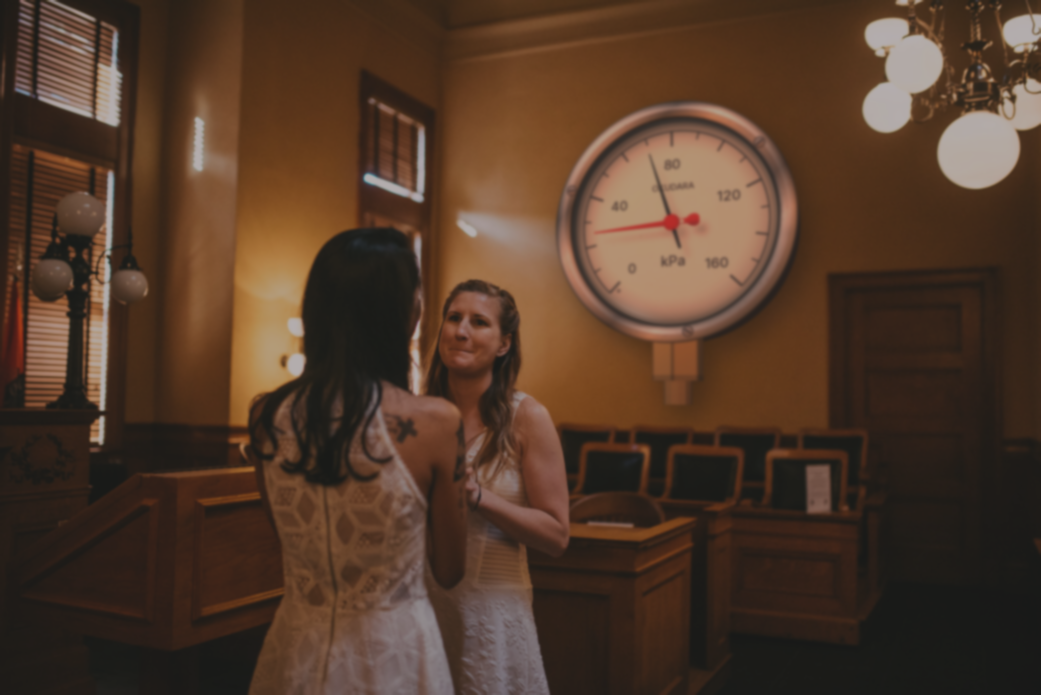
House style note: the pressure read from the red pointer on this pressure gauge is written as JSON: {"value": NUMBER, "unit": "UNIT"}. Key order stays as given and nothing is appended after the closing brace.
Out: {"value": 25, "unit": "kPa"}
